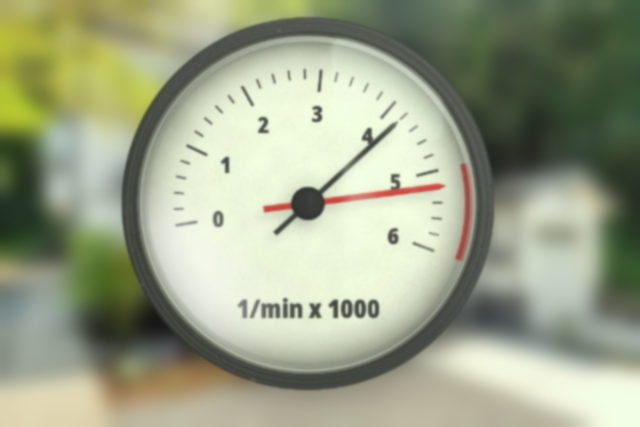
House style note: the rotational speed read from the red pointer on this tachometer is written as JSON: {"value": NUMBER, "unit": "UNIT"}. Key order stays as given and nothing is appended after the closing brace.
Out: {"value": 5200, "unit": "rpm"}
